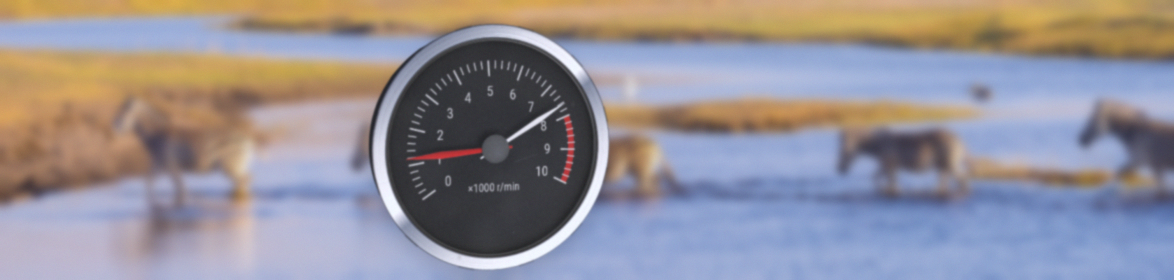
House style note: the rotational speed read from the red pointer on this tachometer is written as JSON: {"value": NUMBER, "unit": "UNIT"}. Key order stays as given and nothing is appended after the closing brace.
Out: {"value": 1200, "unit": "rpm"}
